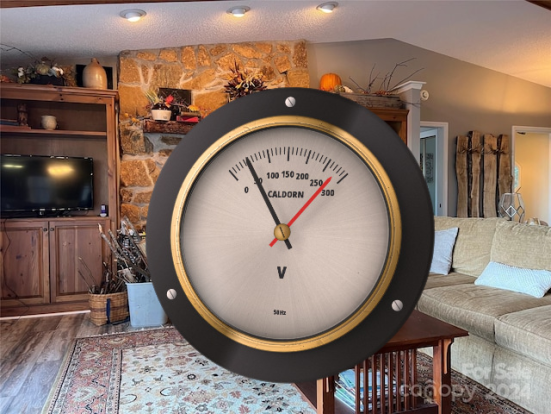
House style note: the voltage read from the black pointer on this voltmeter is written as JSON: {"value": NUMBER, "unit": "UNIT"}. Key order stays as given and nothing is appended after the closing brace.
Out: {"value": 50, "unit": "V"}
